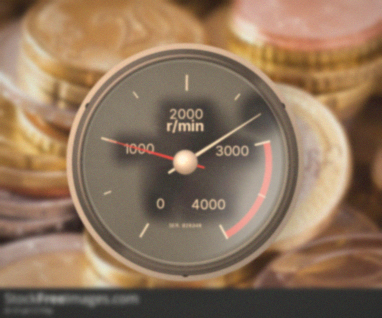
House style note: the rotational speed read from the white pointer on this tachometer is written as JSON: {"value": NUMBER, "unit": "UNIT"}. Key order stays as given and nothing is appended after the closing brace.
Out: {"value": 2750, "unit": "rpm"}
